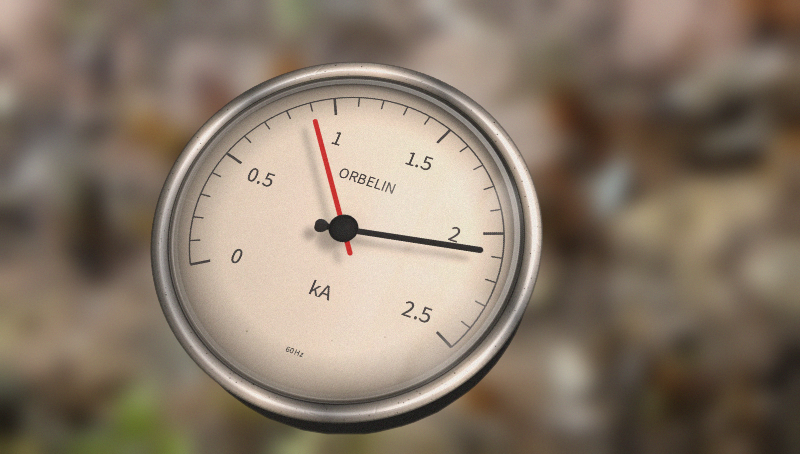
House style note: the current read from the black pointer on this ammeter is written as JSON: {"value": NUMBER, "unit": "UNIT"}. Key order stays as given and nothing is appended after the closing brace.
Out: {"value": 2.1, "unit": "kA"}
